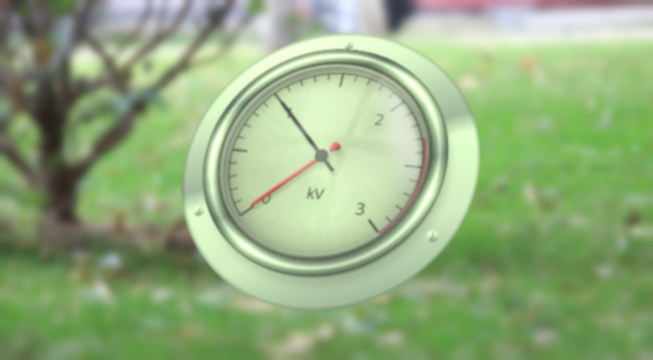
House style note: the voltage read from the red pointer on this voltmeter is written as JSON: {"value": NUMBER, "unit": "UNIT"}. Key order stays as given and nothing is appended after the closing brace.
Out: {"value": 0, "unit": "kV"}
